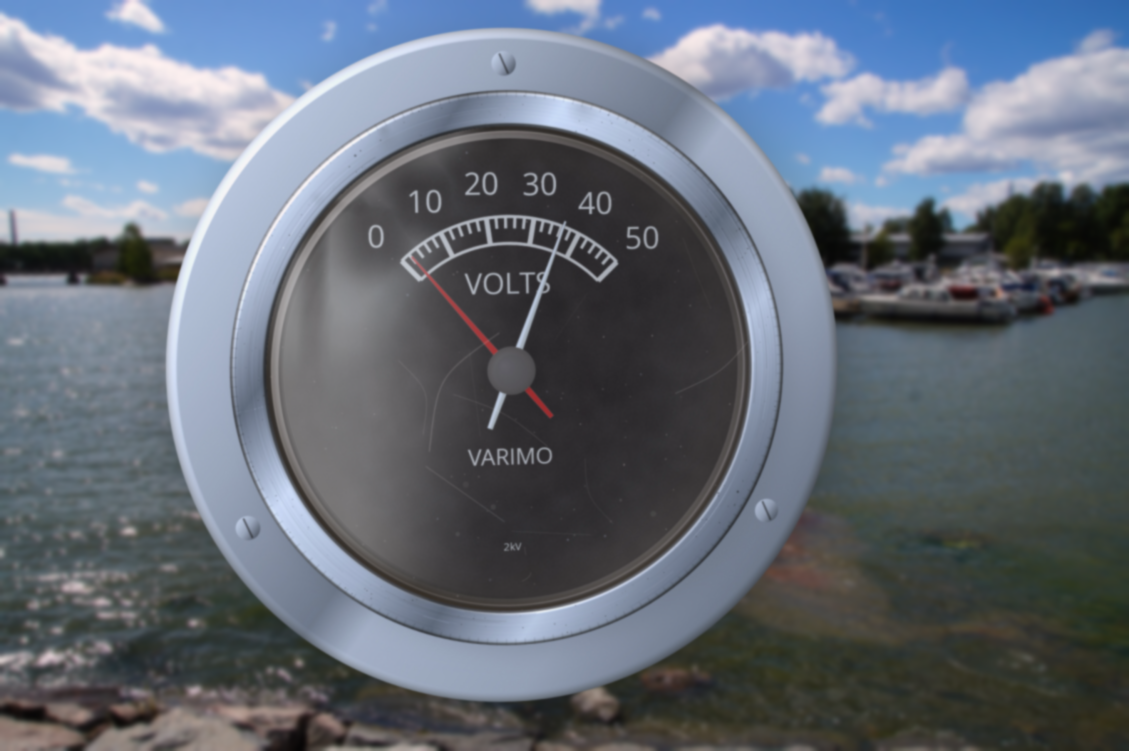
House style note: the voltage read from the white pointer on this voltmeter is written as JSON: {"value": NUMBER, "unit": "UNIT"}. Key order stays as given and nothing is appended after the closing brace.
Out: {"value": 36, "unit": "V"}
